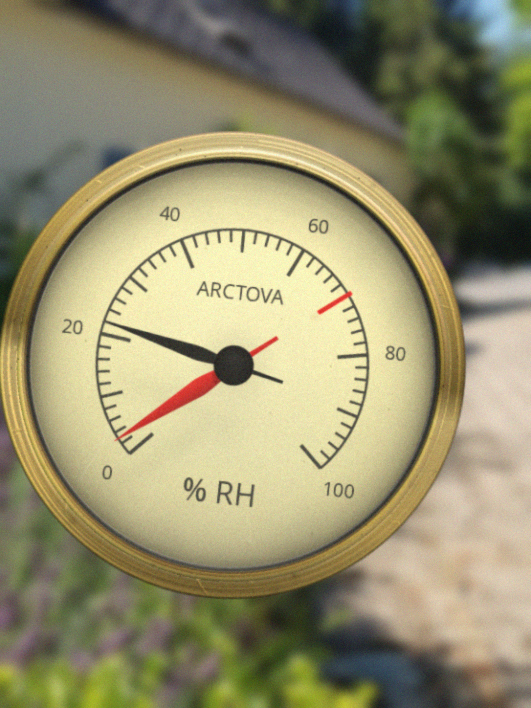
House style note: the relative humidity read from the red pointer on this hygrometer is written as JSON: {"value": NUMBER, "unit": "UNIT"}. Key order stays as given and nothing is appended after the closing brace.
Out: {"value": 3, "unit": "%"}
